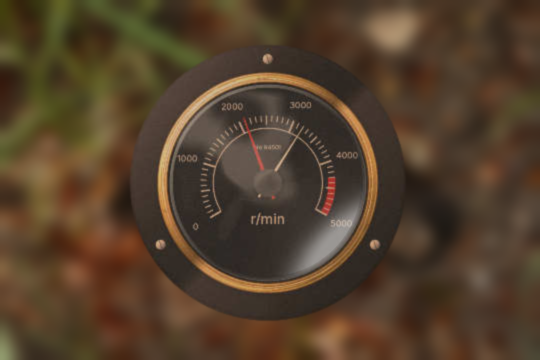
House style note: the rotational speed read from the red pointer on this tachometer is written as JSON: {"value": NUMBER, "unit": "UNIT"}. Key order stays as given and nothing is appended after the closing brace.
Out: {"value": 2100, "unit": "rpm"}
